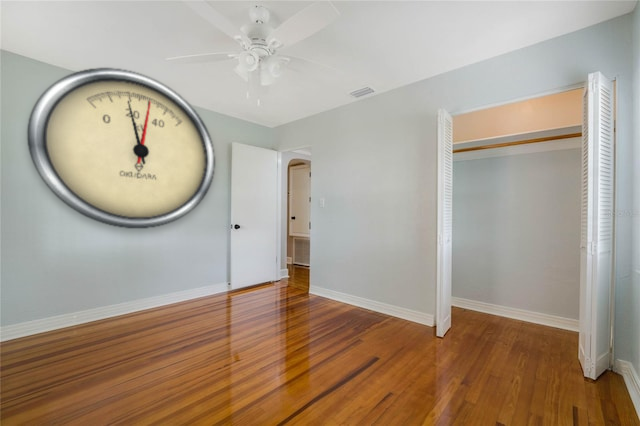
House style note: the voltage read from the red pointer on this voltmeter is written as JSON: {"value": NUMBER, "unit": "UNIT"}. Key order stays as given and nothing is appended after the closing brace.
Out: {"value": 30, "unit": "kV"}
